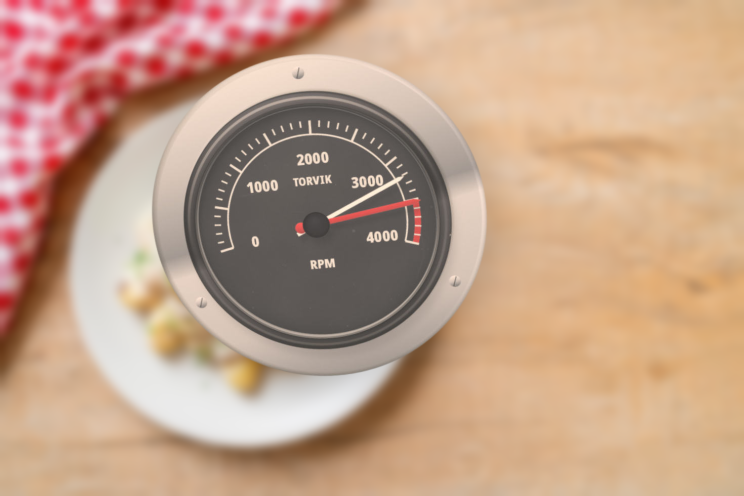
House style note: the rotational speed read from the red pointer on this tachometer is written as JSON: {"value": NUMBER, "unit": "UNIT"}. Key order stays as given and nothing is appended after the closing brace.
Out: {"value": 3500, "unit": "rpm"}
